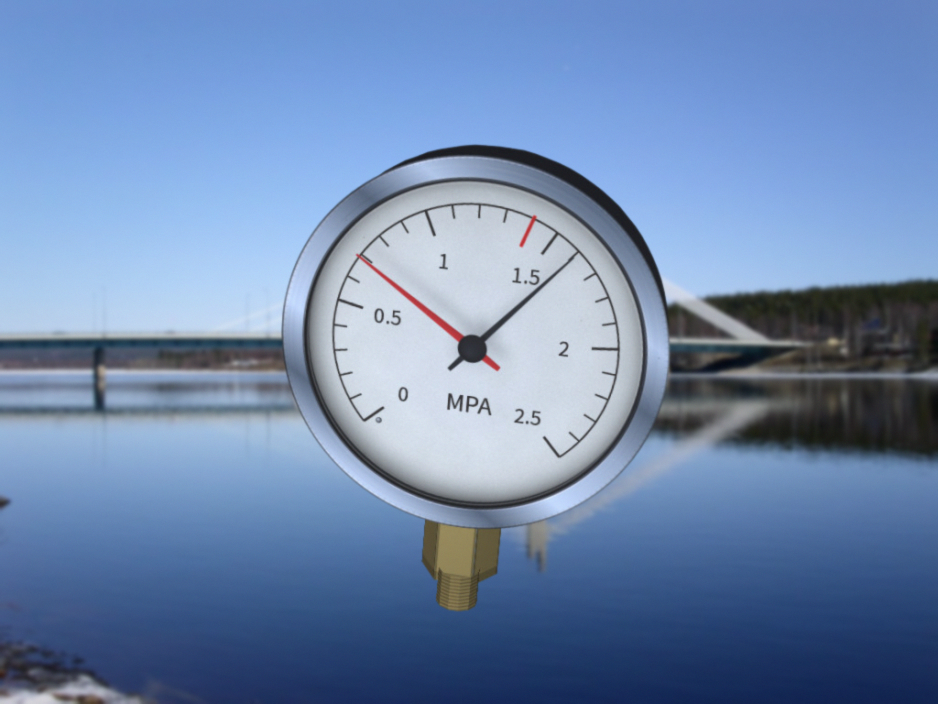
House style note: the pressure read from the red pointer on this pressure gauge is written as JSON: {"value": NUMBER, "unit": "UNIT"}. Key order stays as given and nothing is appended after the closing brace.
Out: {"value": 0.7, "unit": "MPa"}
